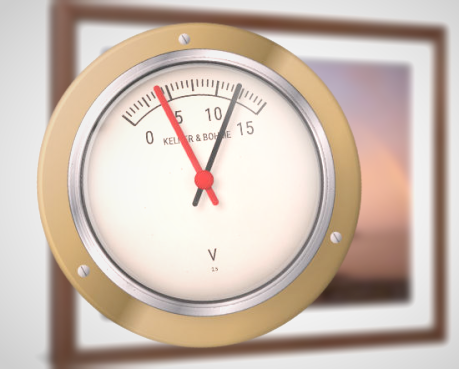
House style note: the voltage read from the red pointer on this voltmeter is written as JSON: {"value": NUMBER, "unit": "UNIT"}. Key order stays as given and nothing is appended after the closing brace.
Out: {"value": 4, "unit": "V"}
